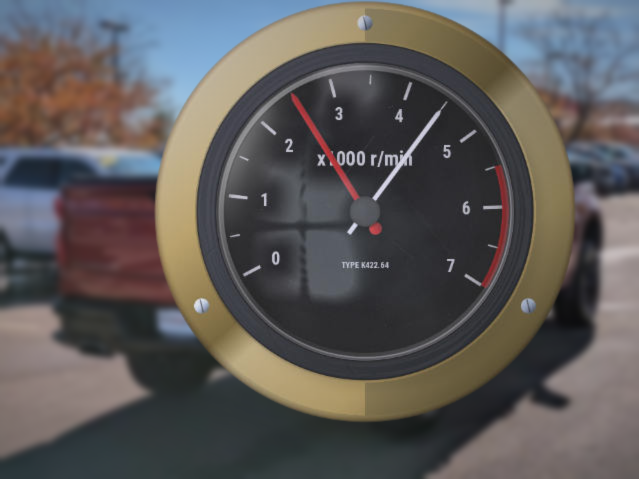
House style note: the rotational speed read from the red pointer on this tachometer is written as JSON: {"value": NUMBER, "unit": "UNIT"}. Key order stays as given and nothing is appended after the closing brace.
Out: {"value": 2500, "unit": "rpm"}
